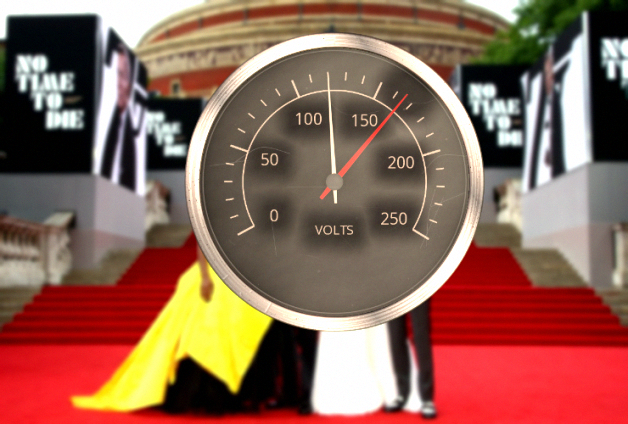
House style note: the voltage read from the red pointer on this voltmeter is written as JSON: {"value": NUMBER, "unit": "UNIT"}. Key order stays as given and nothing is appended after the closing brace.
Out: {"value": 165, "unit": "V"}
